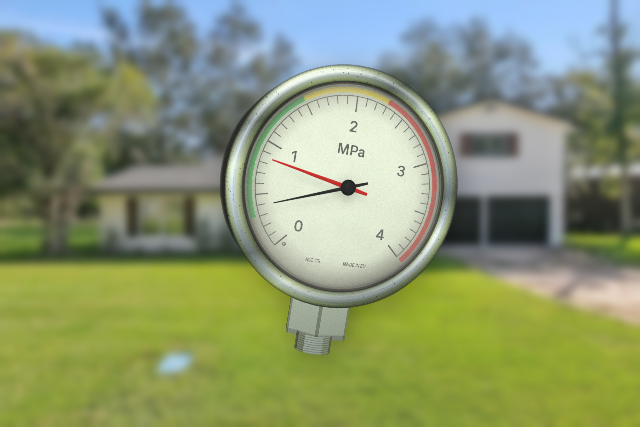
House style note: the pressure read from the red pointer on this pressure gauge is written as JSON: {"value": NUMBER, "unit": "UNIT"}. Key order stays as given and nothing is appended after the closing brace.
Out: {"value": 0.85, "unit": "MPa"}
